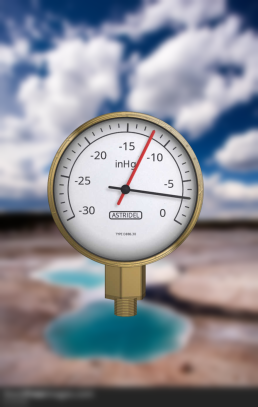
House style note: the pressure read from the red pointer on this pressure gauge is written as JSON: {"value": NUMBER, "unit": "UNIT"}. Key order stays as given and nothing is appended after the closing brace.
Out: {"value": -12, "unit": "inHg"}
